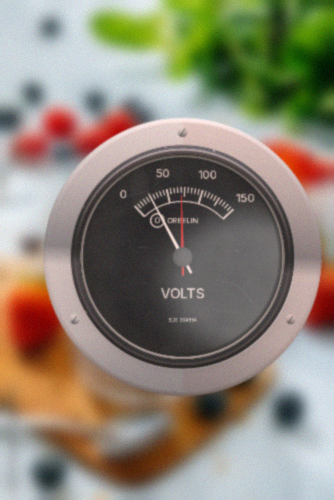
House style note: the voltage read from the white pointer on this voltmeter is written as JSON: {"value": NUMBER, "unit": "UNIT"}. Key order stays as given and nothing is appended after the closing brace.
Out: {"value": 25, "unit": "V"}
